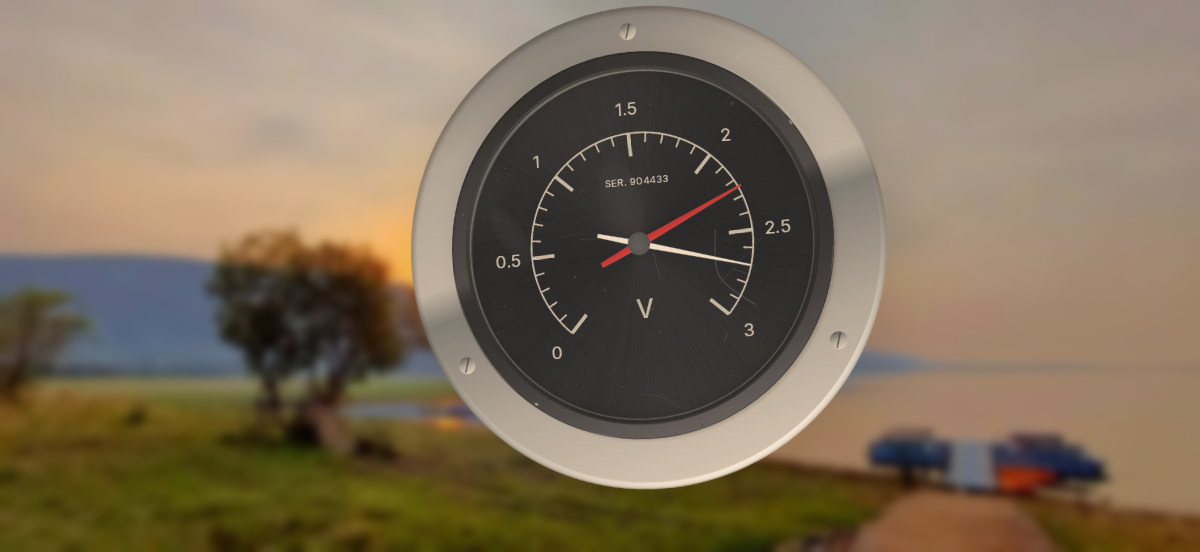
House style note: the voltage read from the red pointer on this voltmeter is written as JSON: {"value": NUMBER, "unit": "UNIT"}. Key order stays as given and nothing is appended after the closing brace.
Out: {"value": 2.25, "unit": "V"}
